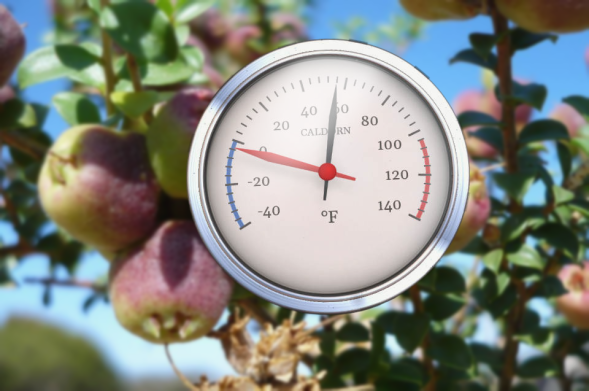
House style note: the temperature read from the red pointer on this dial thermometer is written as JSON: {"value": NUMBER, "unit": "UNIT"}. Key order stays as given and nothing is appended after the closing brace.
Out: {"value": -4, "unit": "°F"}
